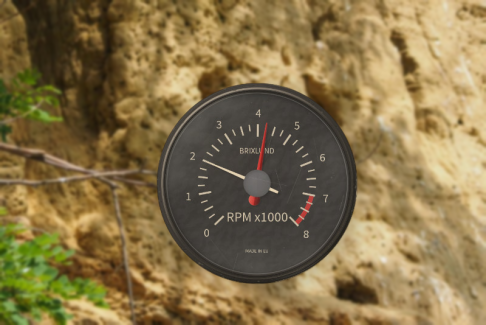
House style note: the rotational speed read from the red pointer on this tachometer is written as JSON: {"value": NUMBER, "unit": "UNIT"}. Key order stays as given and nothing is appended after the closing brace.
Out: {"value": 4250, "unit": "rpm"}
